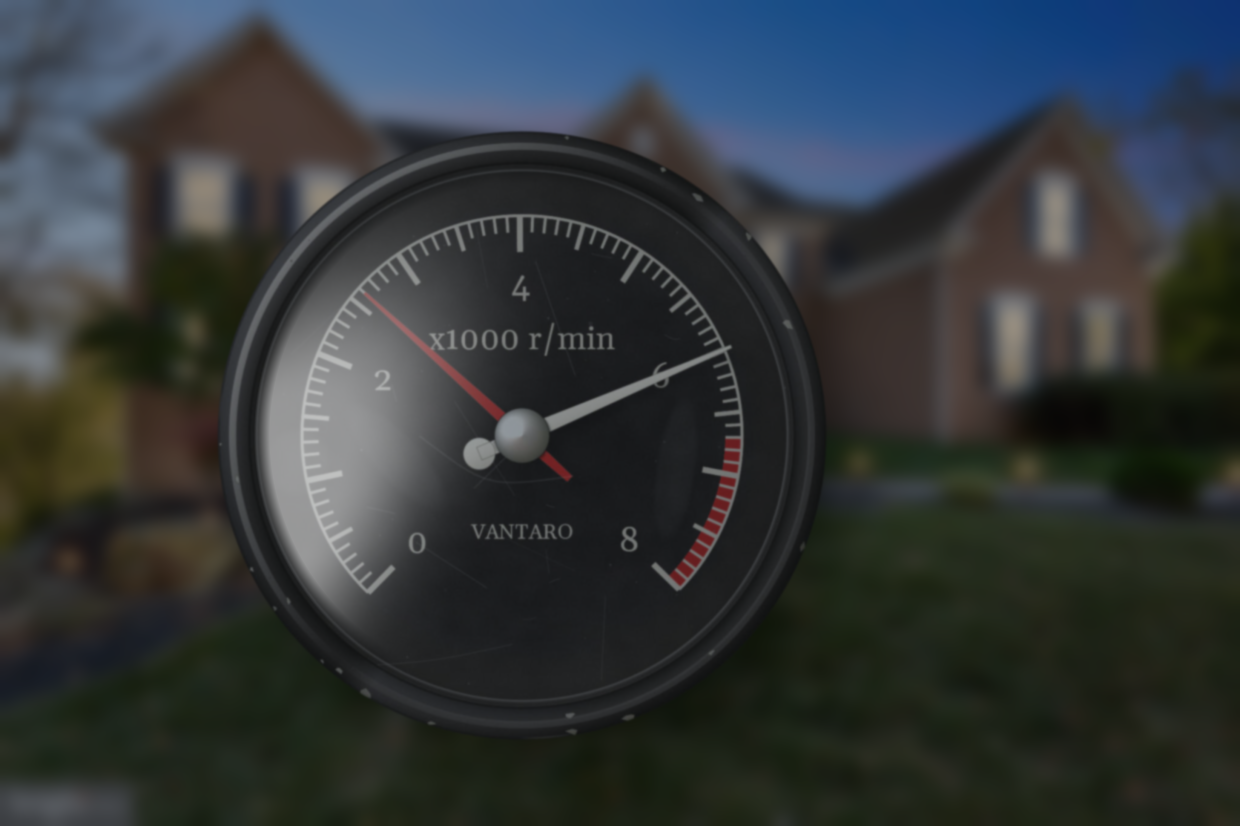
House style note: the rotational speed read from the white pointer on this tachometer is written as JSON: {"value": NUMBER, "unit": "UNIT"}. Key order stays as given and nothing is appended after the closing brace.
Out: {"value": 6000, "unit": "rpm"}
